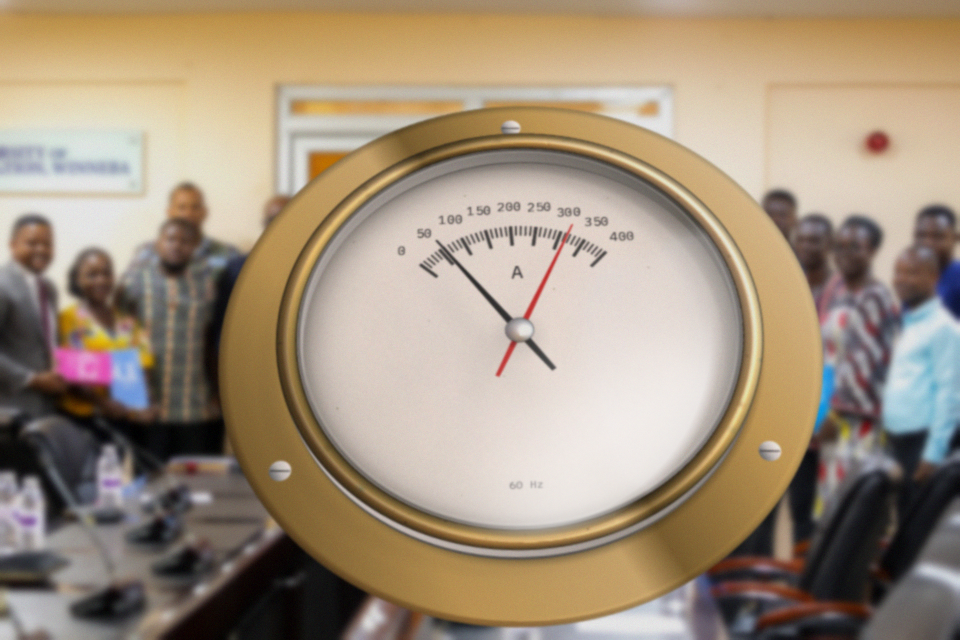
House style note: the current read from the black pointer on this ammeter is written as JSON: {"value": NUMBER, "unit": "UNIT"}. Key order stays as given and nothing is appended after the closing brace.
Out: {"value": 50, "unit": "A"}
